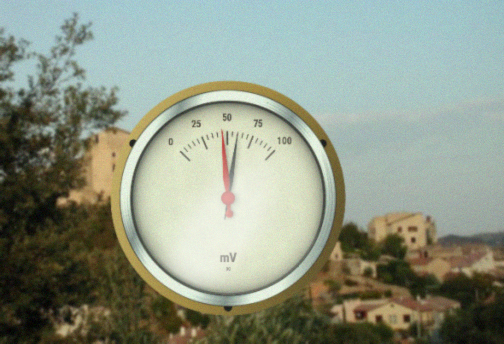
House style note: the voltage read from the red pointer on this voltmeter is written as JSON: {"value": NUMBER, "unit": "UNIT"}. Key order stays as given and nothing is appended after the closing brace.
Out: {"value": 45, "unit": "mV"}
